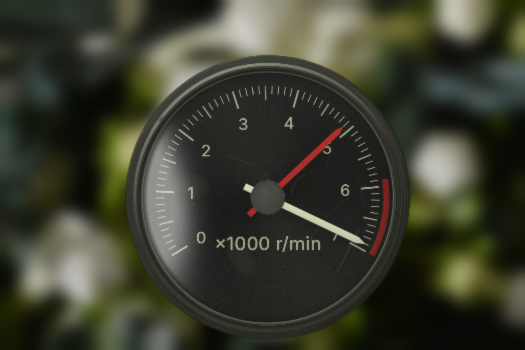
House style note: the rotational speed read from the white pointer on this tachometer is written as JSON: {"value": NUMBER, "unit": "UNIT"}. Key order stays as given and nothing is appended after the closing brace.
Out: {"value": 6900, "unit": "rpm"}
